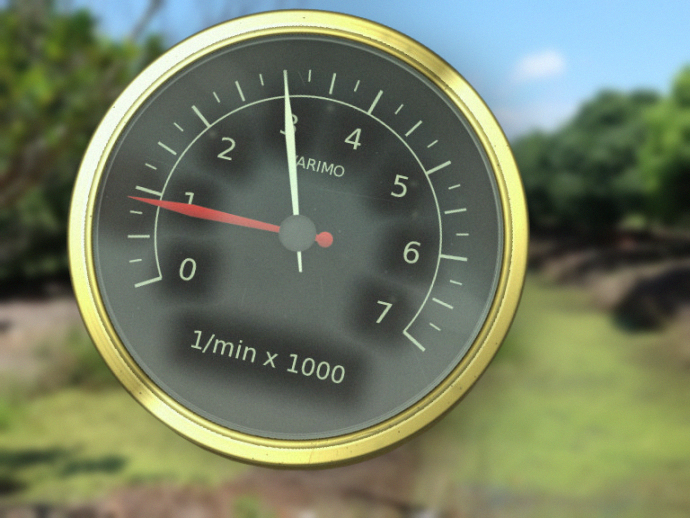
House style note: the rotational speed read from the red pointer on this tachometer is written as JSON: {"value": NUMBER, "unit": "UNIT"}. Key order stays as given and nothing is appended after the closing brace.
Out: {"value": 875, "unit": "rpm"}
